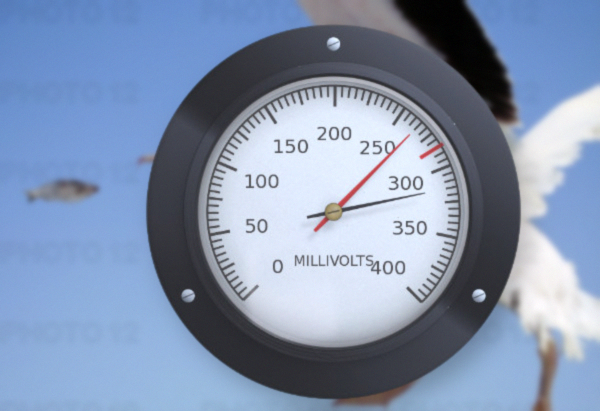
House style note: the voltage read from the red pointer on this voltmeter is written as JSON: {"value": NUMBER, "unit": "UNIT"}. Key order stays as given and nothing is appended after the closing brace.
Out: {"value": 265, "unit": "mV"}
